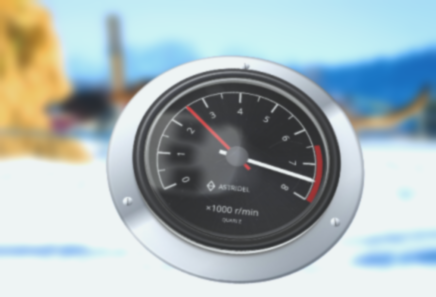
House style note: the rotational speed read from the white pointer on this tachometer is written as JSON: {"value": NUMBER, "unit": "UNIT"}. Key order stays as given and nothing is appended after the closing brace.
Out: {"value": 7500, "unit": "rpm"}
